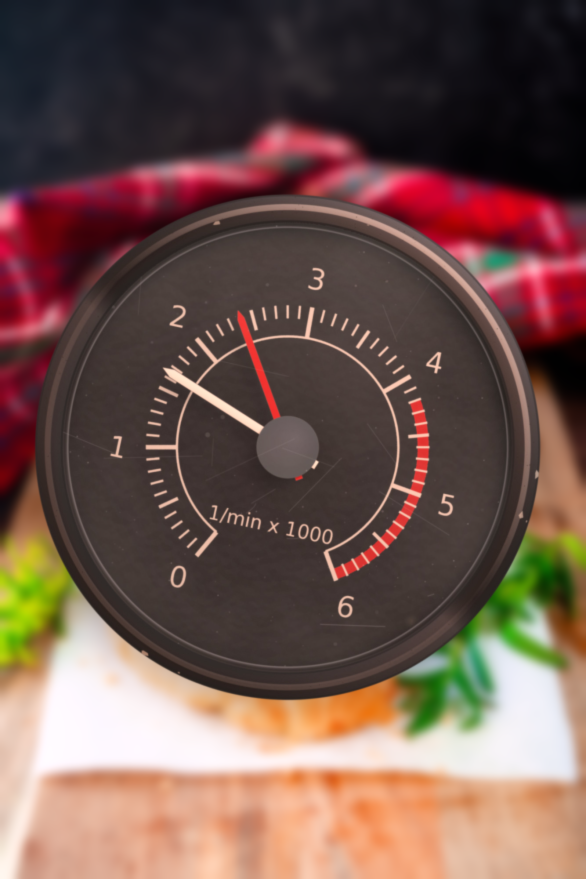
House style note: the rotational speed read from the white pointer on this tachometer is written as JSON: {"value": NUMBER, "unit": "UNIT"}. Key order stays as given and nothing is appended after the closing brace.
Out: {"value": 1650, "unit": "rpm"}
